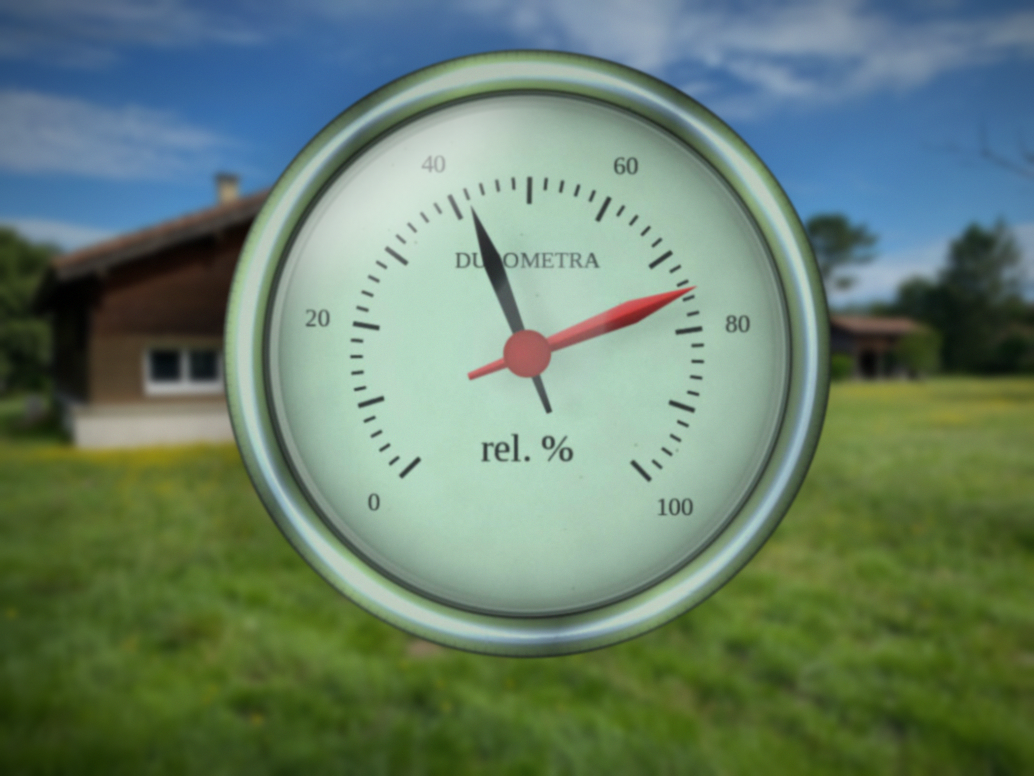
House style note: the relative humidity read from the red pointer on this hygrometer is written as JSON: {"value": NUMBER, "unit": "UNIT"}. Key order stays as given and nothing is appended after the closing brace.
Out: {"value": 75, "unit": "%"}
